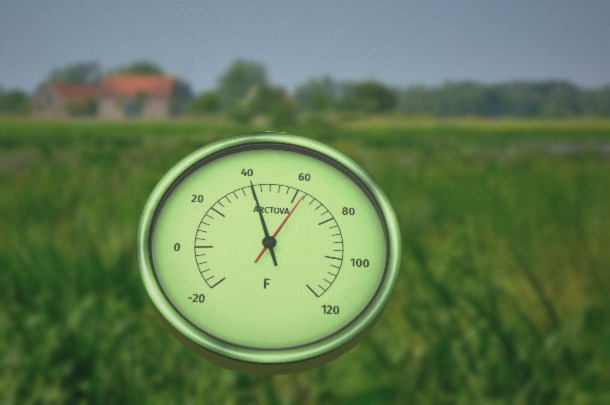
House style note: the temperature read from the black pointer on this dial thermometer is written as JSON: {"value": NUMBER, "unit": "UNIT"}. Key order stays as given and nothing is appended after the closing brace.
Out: {"value": 40, "unit": "°F"}
